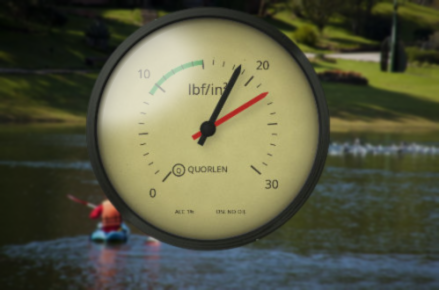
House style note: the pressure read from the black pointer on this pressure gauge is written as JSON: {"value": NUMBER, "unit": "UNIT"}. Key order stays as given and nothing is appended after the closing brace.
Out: {"value": 18.5, "unit": "psi"}
